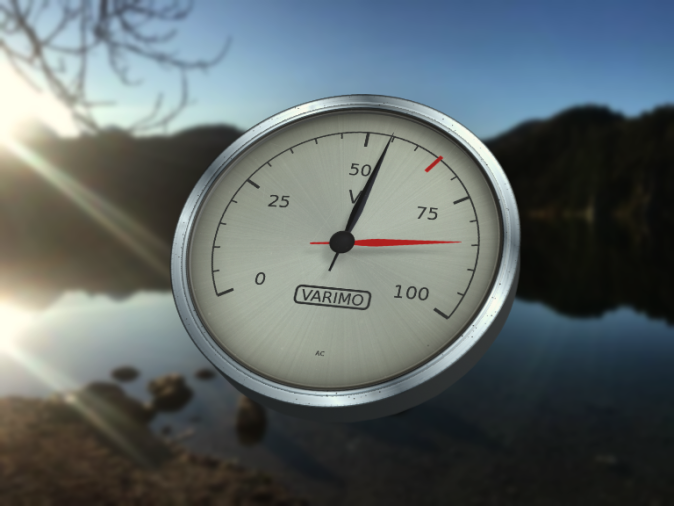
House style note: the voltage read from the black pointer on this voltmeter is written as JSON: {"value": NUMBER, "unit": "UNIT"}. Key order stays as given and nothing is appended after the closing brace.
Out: {"value": 55, "unit": "V"}
